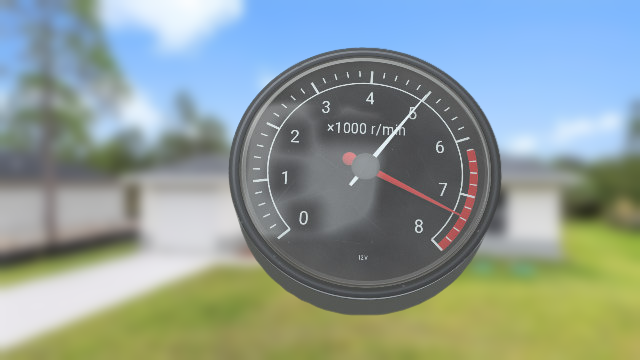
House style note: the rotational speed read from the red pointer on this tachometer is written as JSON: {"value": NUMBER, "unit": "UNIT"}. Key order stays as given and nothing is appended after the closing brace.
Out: {"value": 7400, "unit": "rpm"}
